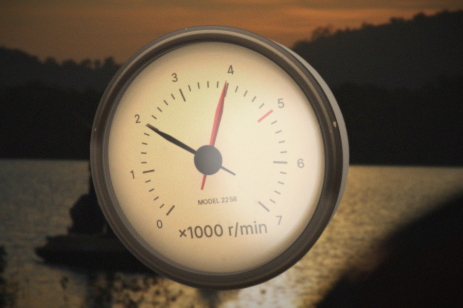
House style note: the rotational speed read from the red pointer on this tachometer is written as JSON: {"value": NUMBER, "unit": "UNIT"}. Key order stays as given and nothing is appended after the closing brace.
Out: {"value": 4000, "unit": "rpm"}
